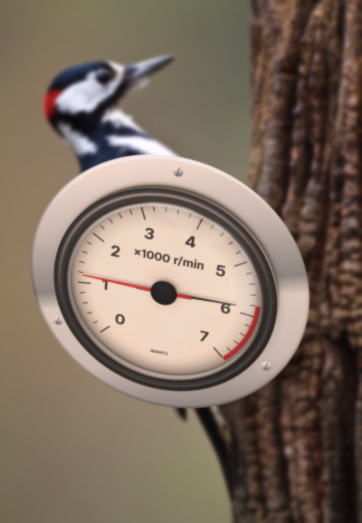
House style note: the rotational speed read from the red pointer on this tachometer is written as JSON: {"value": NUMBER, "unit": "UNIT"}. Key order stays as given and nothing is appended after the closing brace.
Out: {"value": 1200, "unit": "rpm"}
